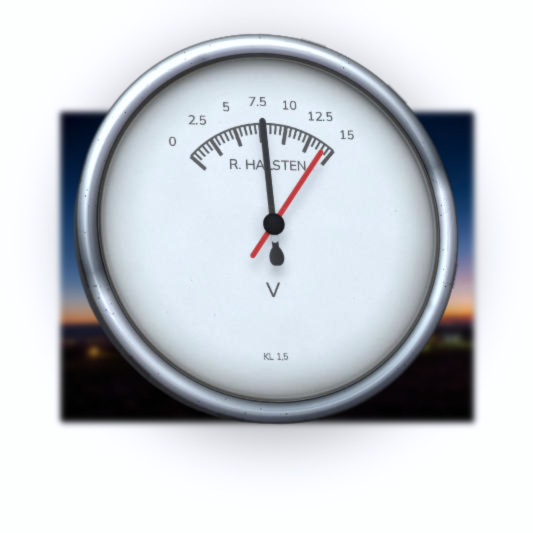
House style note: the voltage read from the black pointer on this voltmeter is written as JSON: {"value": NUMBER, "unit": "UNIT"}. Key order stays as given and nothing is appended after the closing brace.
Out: {"value": 7.5, "unit": "V"}
